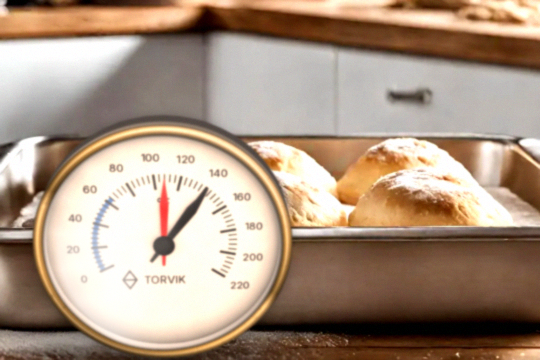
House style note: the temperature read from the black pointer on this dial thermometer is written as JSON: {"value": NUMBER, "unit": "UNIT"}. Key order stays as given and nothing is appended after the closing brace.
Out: {"value": 140, "unit": "°F"}
